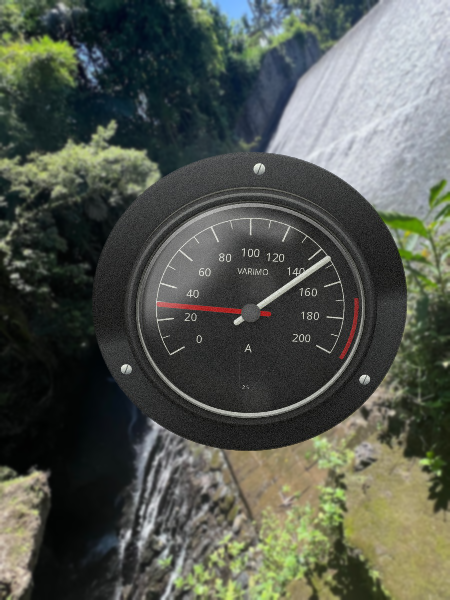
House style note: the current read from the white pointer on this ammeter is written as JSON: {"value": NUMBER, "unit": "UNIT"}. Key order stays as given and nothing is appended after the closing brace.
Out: {"value": 145, "unit": "A"}
